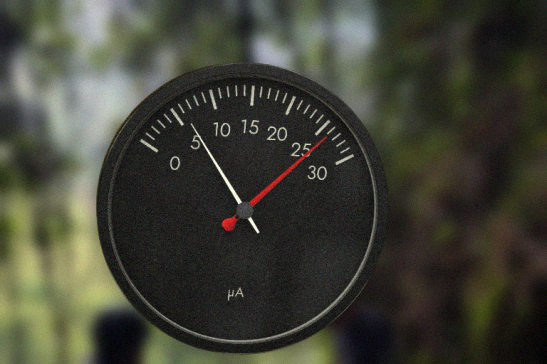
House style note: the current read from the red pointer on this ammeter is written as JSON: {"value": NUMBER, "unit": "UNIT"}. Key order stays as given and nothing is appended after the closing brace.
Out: {"value": 26, "unit": "µA"}
